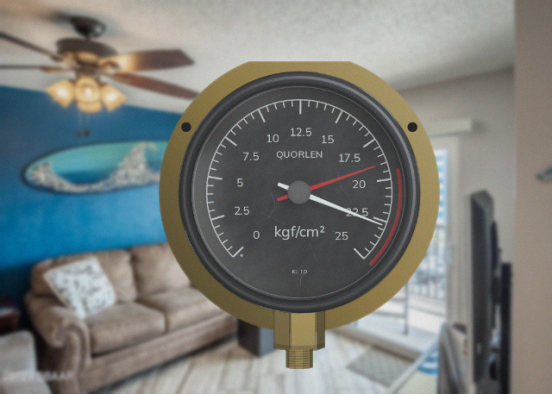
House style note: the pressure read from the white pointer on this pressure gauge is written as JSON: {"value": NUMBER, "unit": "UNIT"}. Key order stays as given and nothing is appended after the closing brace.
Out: {"value": 22.75, "unit": "kg/cm²"}
